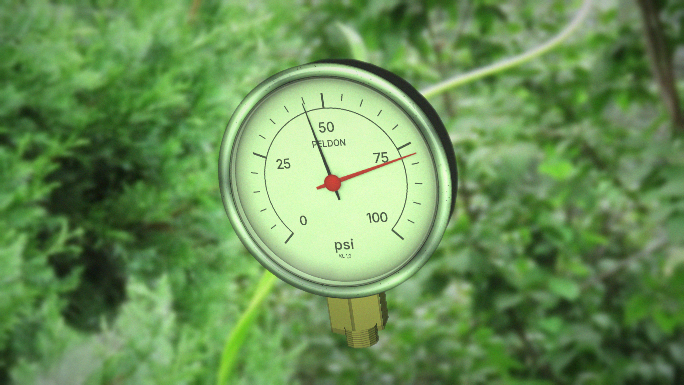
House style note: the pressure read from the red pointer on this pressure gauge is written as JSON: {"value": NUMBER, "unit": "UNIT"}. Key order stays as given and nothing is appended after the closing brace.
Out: {"value": 77.5, "unit": "psi"}
